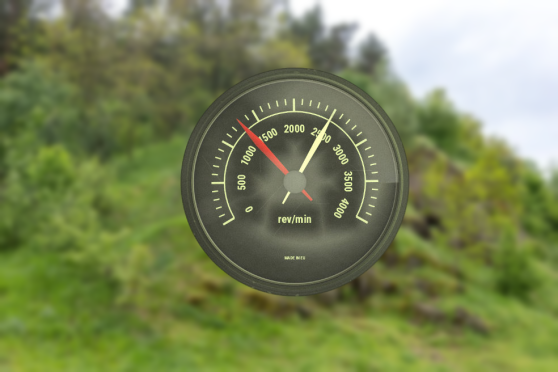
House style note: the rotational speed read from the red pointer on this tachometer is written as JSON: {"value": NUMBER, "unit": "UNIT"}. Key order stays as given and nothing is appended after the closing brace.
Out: {"value": 1300, "unit": "rpm"}
